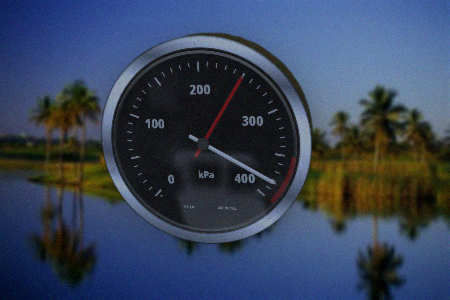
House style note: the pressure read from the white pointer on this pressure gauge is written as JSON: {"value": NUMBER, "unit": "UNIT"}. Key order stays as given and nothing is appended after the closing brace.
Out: {"value": 380, "unit": "kPa"}
